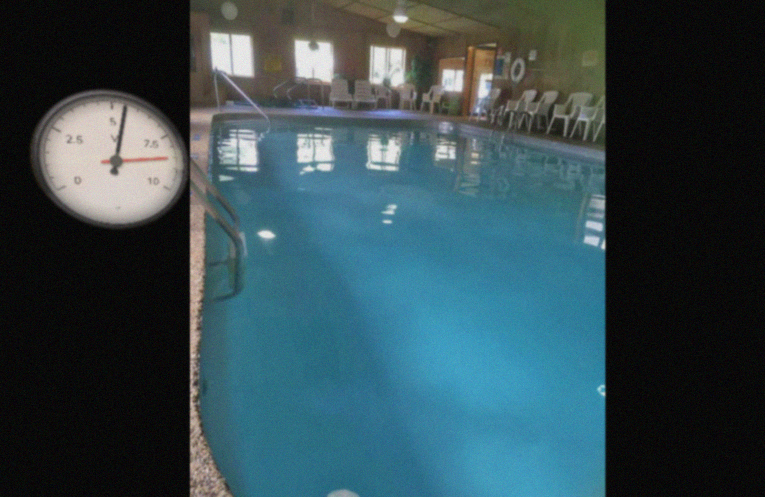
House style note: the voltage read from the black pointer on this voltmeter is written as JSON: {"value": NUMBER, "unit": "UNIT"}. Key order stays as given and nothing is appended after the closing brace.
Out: {"value": 5.5, "unit": "V"}
